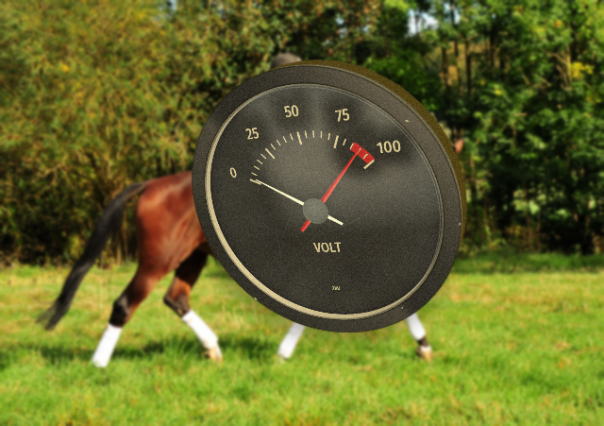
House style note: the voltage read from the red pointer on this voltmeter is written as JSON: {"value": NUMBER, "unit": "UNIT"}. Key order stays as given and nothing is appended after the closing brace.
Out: {"value": 90, "unit": "V"}
